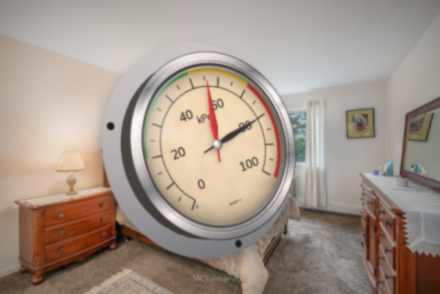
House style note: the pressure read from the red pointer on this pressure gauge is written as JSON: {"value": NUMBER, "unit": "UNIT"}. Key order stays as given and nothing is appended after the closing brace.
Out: {"value": 55, "unit": "kPa"}
